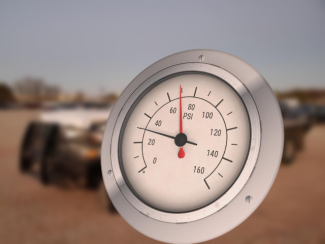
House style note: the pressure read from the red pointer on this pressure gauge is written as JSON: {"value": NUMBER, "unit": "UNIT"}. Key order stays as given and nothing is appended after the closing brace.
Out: {"value": 70, "unit": "psi"}
